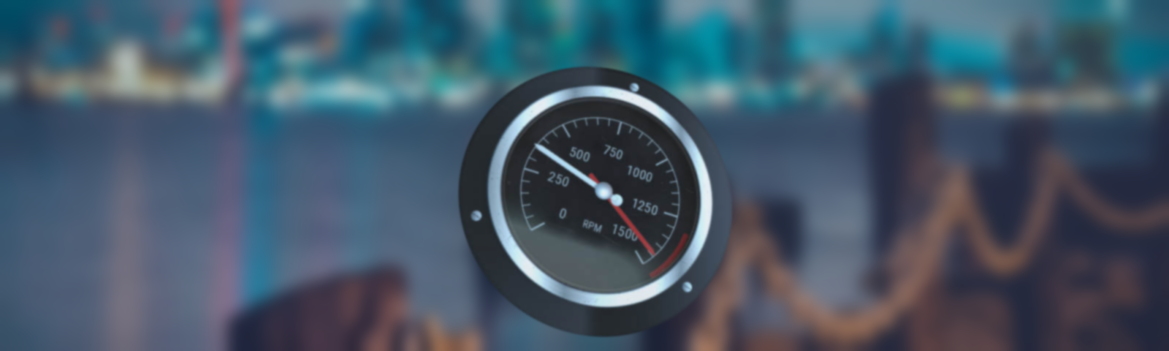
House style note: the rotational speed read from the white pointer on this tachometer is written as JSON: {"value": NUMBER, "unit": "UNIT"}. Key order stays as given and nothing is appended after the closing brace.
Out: {"value": 350, "unit": "rpm"}
